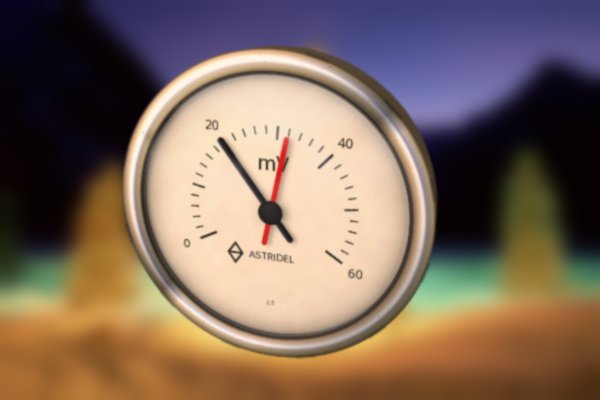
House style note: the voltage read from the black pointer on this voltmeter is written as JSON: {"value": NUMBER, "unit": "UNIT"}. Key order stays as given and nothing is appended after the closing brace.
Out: {"value": 20, "unit": "mV"}
